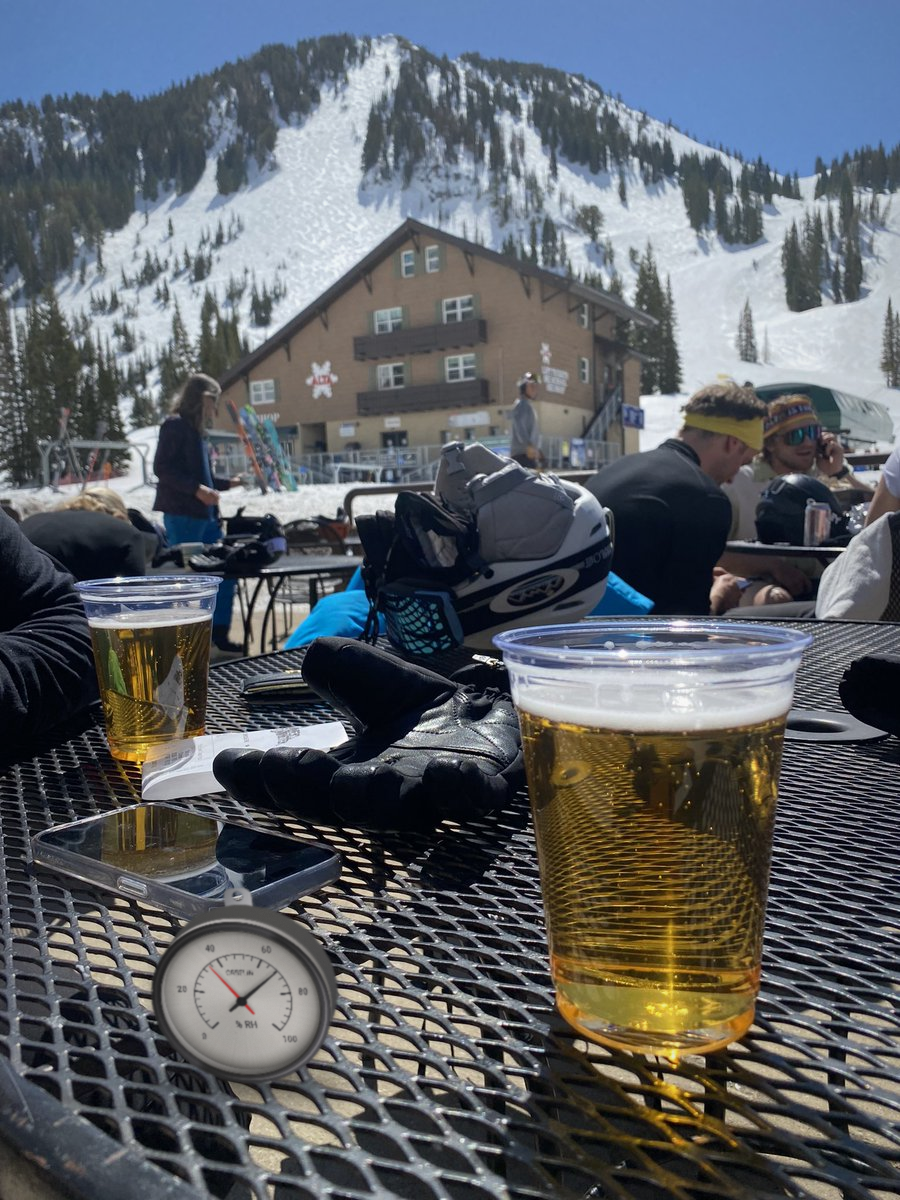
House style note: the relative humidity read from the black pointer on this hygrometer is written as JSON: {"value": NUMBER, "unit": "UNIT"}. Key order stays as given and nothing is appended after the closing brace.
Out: {"value": 68, "unit": "%"}
